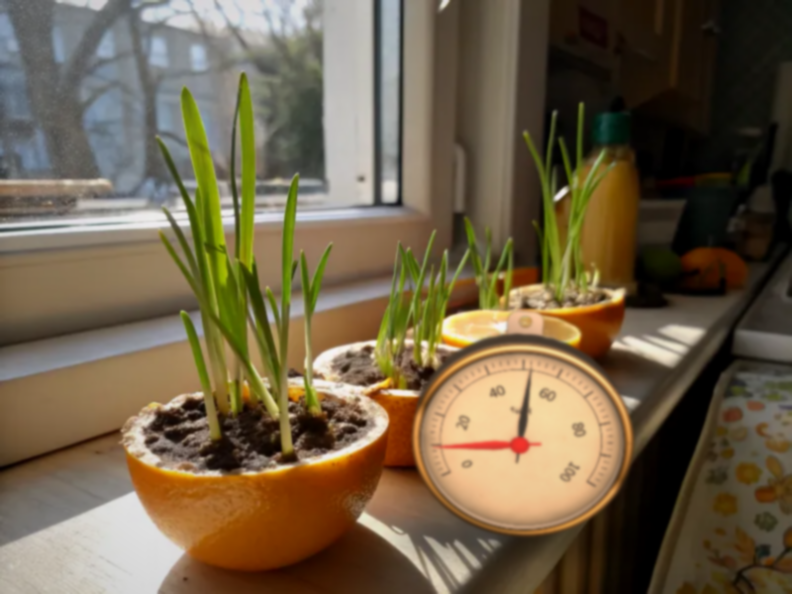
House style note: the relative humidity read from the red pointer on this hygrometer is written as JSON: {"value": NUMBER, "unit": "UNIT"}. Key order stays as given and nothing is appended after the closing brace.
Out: {"value": 10, "unit": "%"}
